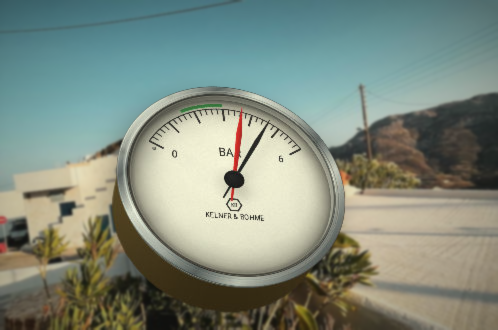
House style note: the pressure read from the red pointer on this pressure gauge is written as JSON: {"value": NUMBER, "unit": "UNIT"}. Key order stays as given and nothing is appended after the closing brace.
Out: {"value": 3.6, "unit": "bar"}
